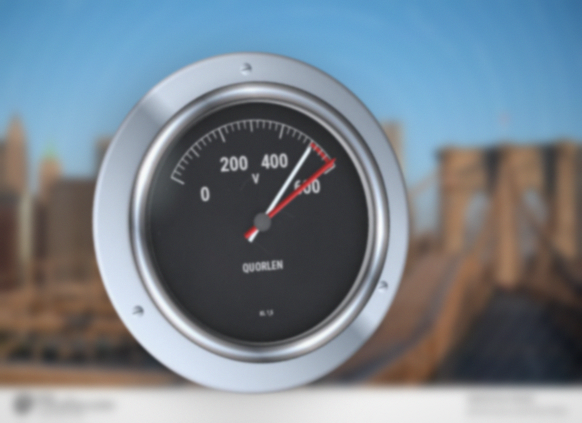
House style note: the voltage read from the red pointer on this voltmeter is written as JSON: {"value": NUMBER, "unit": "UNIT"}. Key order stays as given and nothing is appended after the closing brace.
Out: {"value": 580, "unit": "V"}
